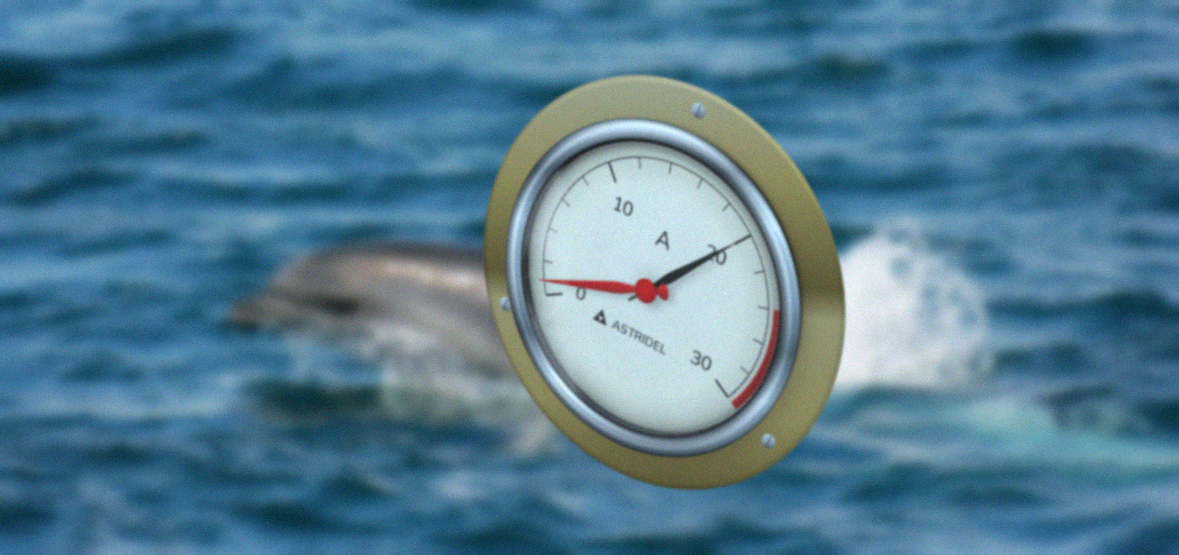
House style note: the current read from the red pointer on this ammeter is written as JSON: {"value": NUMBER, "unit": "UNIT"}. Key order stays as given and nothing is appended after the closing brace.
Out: {"value": 1, "unit": "A"}
